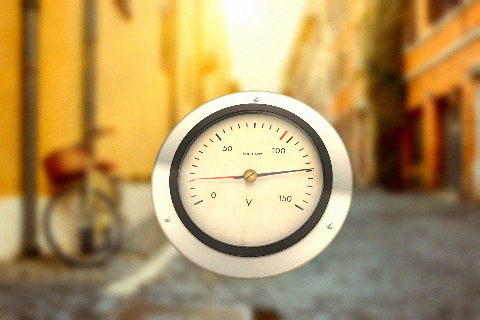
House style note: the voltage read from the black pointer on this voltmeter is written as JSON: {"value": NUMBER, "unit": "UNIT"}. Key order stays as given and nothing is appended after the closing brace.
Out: {"value": 125, "unit": "V"}
